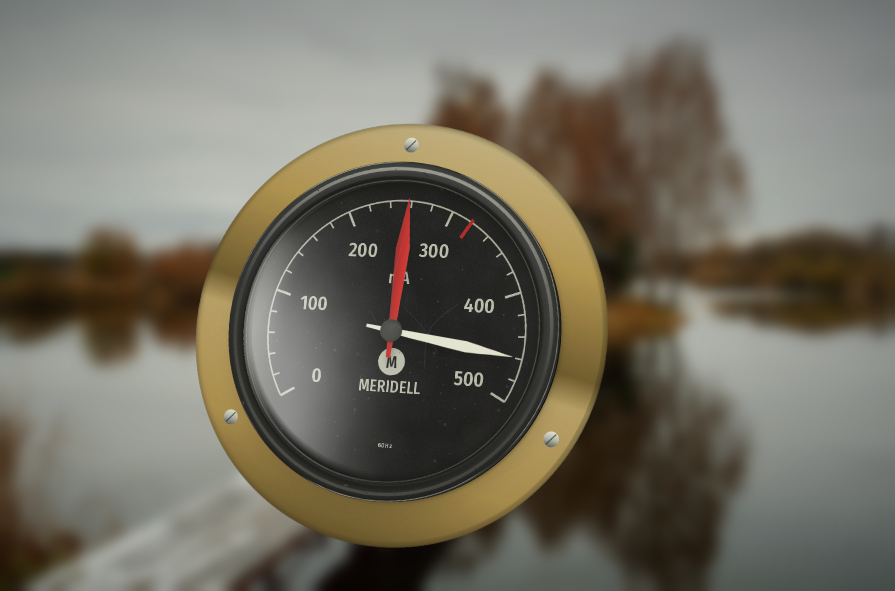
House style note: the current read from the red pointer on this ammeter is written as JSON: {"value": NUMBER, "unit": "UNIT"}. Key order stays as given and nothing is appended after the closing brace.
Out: {"value": 260, "unit": "mA"}
